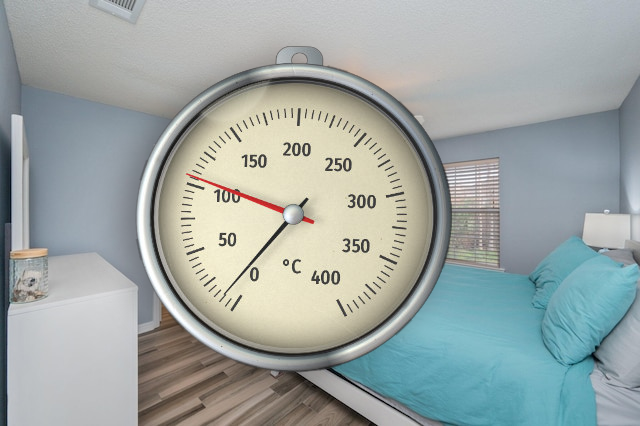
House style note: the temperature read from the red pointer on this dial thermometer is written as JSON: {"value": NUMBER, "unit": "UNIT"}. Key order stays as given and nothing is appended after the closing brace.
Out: {"value": 105, "unit": "°C"}
